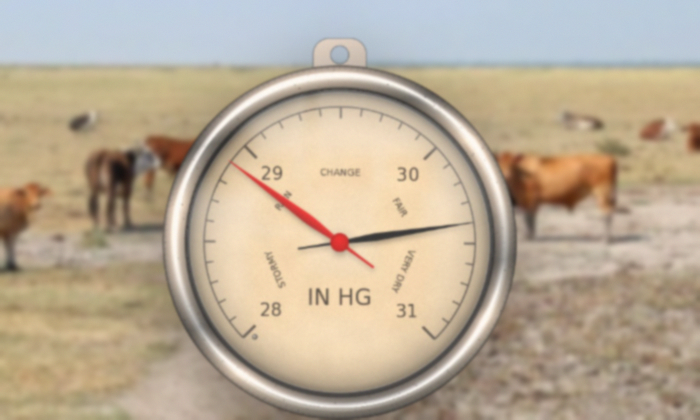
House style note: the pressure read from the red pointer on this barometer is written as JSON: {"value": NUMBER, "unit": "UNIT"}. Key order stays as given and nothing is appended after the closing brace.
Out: {"value": 28.9, "unit": "inHg"}
